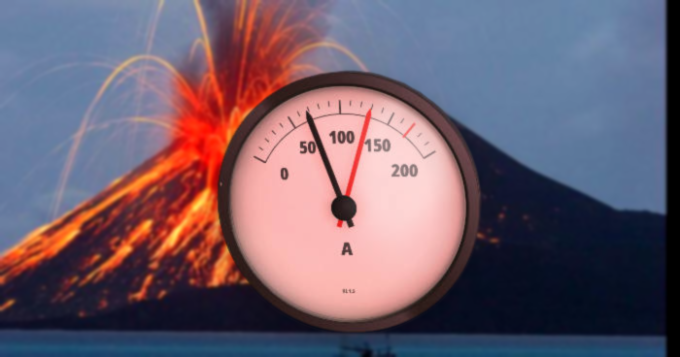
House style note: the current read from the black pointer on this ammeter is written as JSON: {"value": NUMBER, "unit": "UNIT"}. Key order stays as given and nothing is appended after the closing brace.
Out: {"value": 70, "unit": "A"}
